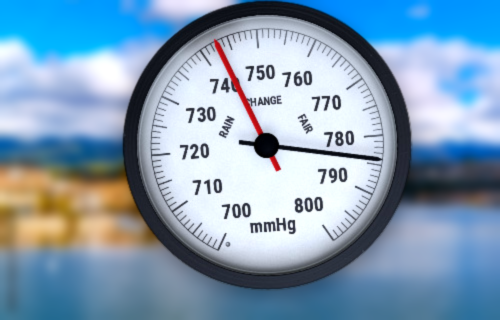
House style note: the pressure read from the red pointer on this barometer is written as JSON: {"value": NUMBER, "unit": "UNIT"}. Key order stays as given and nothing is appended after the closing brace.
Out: {"value": 743, "unit": "mmHg"}
